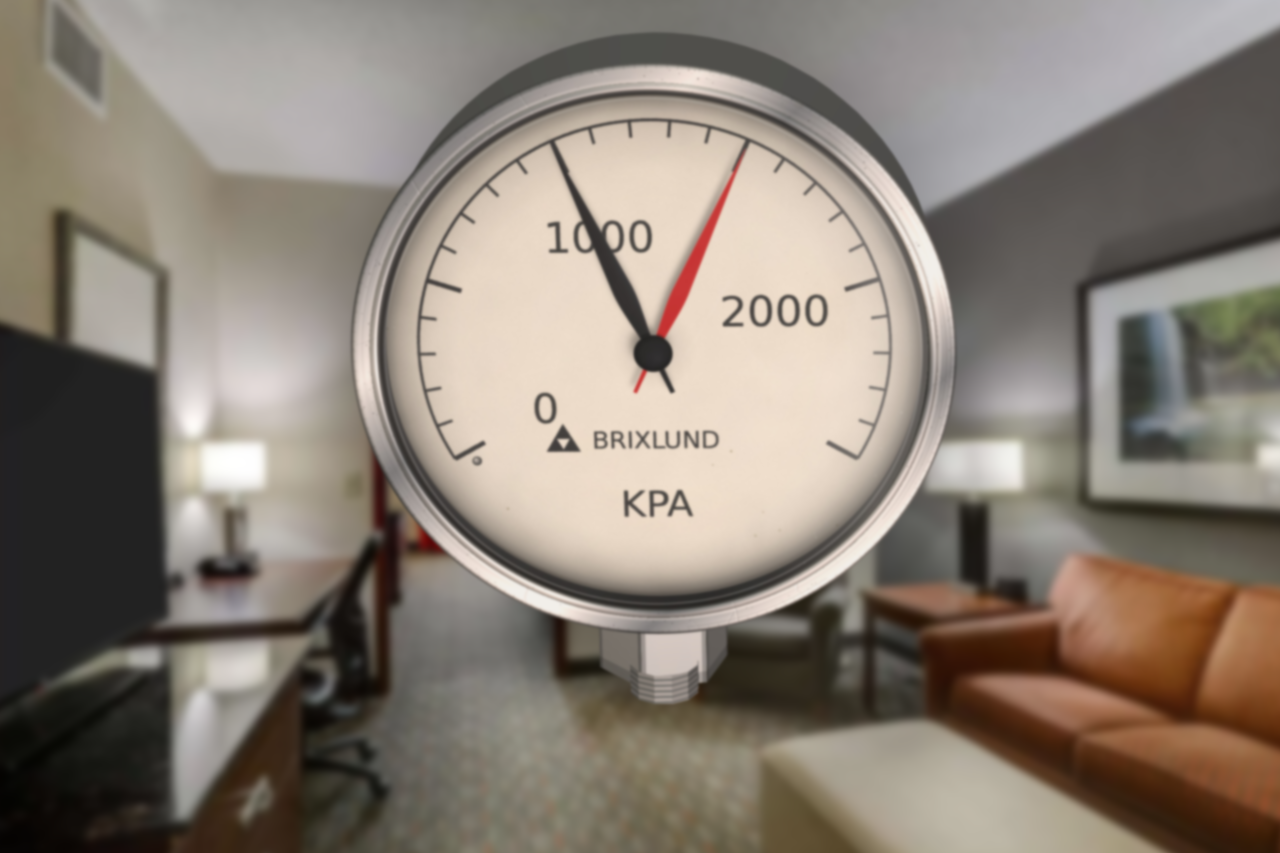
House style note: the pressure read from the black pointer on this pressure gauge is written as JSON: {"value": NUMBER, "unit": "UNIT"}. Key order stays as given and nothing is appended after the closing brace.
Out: {"value": 1000, "unit": "kPa"}
